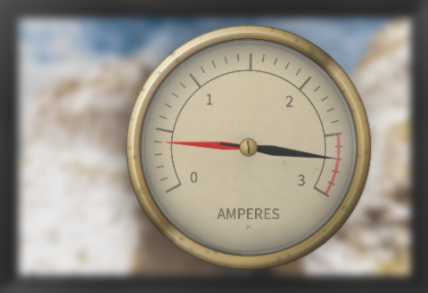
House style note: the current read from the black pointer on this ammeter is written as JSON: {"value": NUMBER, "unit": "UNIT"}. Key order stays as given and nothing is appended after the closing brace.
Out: {"value": 2.7, "unit": "A"}
